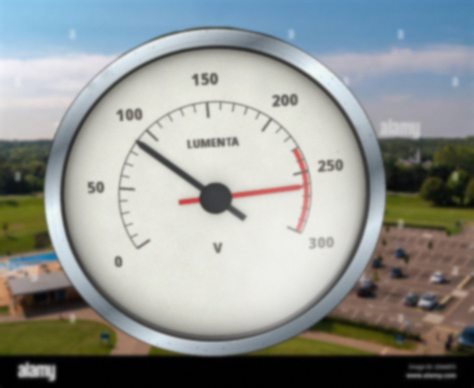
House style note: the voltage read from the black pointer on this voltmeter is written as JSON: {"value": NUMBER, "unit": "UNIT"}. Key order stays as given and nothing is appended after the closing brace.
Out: {"value": 90, "unit": "V"}
